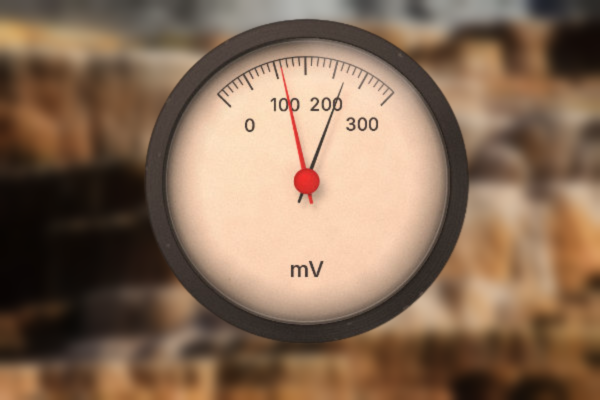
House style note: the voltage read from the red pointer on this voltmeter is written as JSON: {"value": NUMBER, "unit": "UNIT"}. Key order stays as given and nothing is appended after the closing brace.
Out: {"value": 110, "unit": "mV"}
